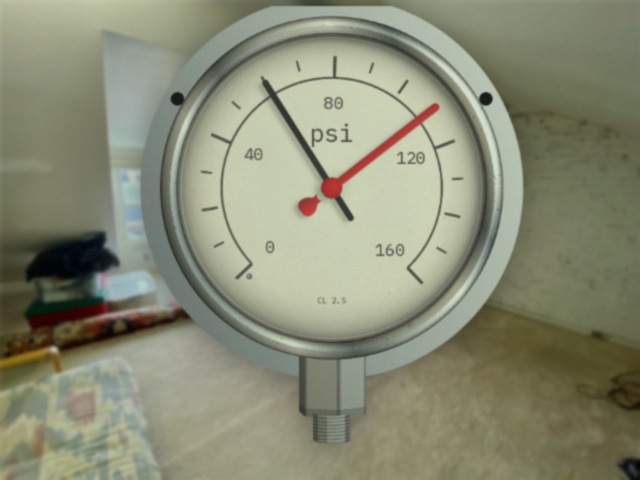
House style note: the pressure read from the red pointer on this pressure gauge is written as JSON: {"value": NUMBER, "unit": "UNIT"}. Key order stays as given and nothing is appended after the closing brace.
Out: {"value": 110, "unit": "psi"}
